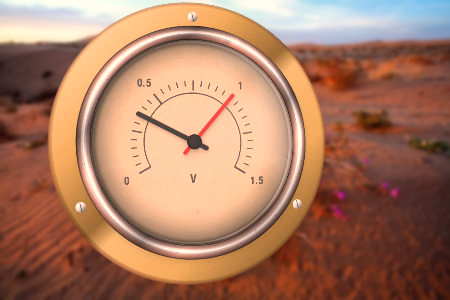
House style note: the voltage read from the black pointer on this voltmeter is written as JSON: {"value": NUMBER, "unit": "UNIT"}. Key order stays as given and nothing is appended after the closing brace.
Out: {"value": 0.35, "unit": "V"}
